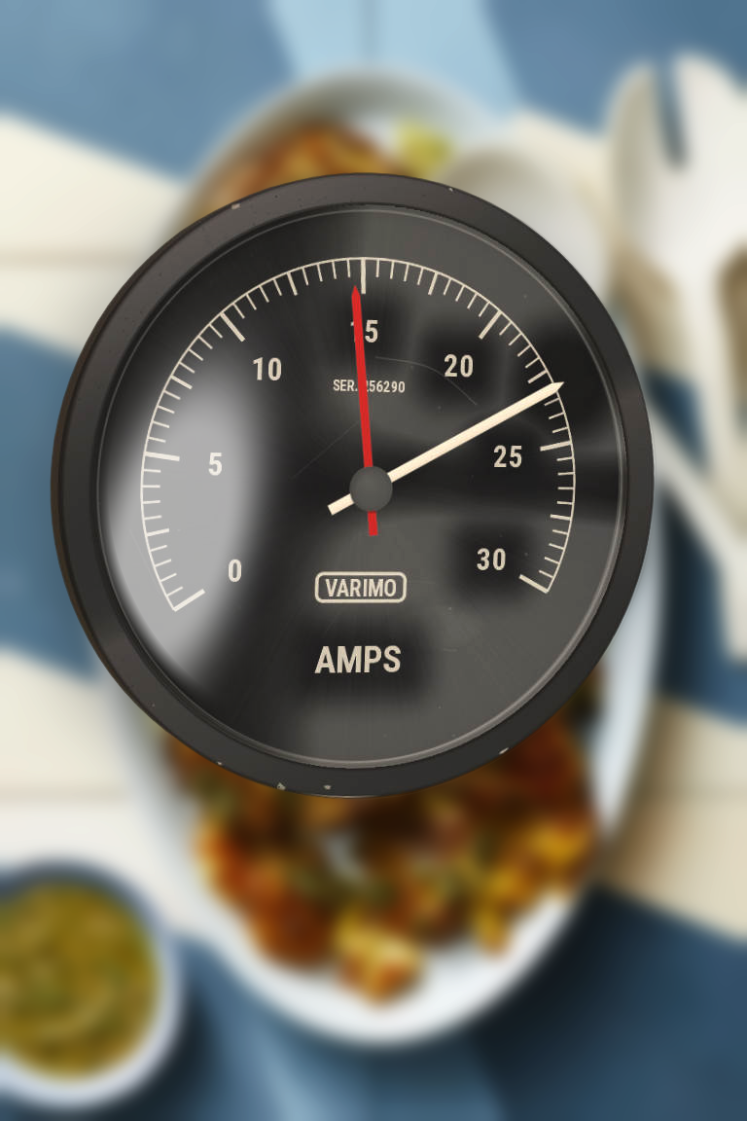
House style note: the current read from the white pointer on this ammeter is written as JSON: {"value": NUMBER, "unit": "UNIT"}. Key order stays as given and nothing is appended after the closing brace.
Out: {"value": 23, "unit": "A"}
